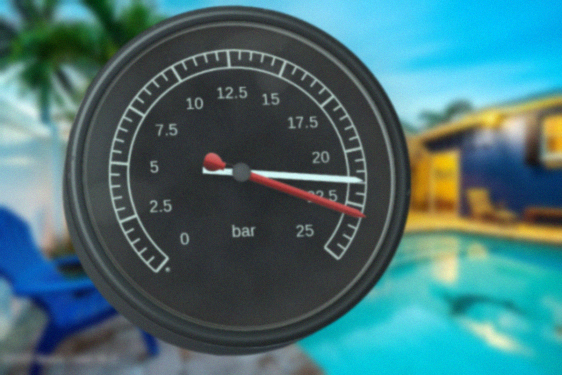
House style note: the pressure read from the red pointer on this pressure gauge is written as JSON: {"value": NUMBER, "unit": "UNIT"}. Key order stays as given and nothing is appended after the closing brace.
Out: {"value": 23, "unit": "bar"}
